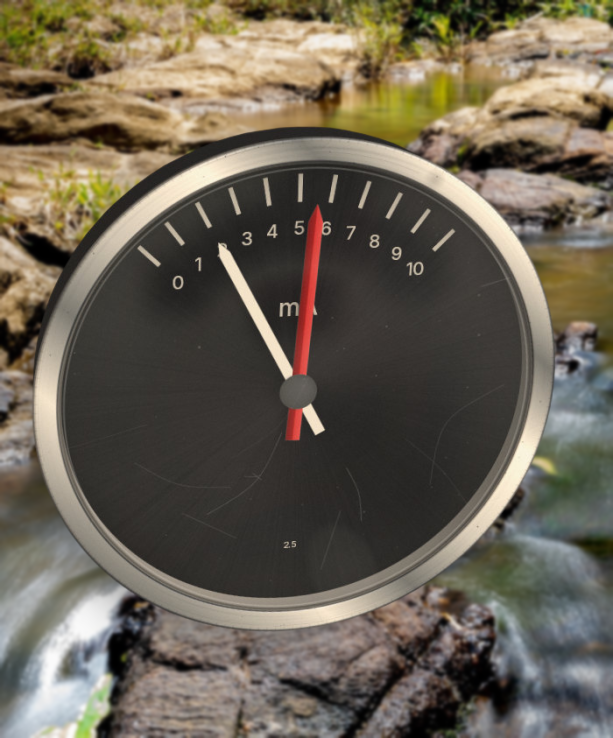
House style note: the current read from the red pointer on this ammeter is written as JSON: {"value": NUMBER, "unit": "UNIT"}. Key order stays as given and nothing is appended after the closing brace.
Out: {"value": 5.5, "unit": "mA"}
